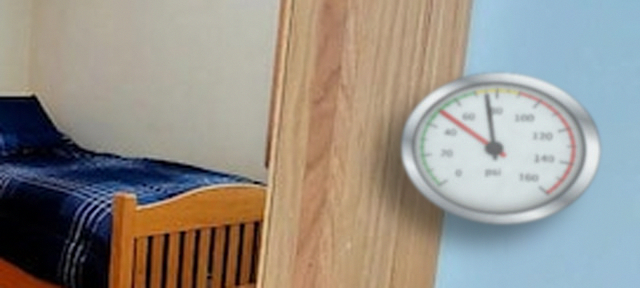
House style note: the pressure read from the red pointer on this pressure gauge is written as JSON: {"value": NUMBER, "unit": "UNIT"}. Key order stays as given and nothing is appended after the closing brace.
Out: {"value": 50, "unit": "psi"}
